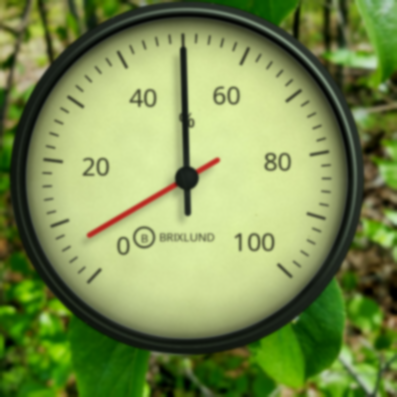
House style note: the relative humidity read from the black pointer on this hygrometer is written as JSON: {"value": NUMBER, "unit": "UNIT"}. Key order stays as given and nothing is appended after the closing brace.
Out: {"value": 50, "unit": "%"}
